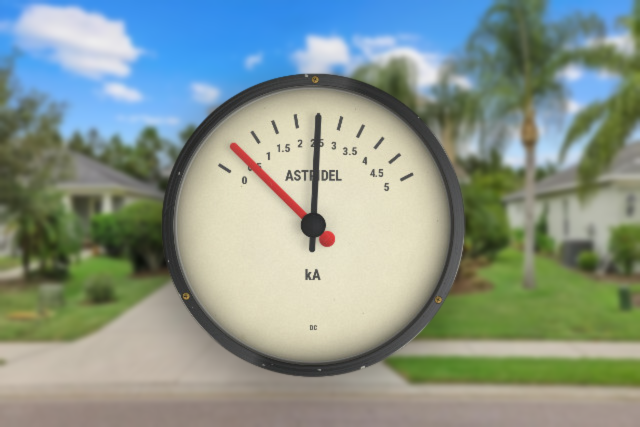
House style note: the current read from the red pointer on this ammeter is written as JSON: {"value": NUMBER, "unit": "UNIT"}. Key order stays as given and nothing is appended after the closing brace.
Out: {"value": 0.5, "unit": "kA"}
